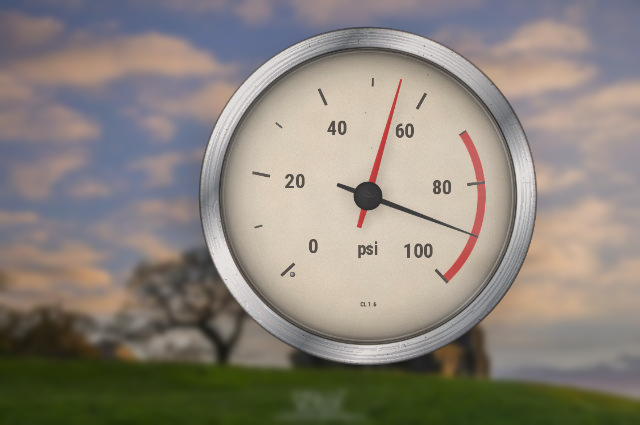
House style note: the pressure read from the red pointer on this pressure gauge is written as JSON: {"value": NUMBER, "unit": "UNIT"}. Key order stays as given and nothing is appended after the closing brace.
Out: {"value": 55, "unit": "psi"}
